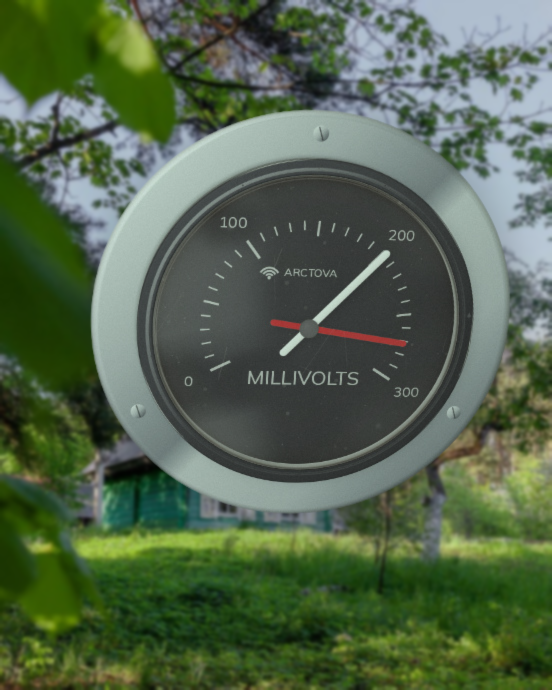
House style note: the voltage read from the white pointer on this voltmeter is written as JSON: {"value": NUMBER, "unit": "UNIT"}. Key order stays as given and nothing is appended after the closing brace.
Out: {"value": 200, "unit": "mV"}
